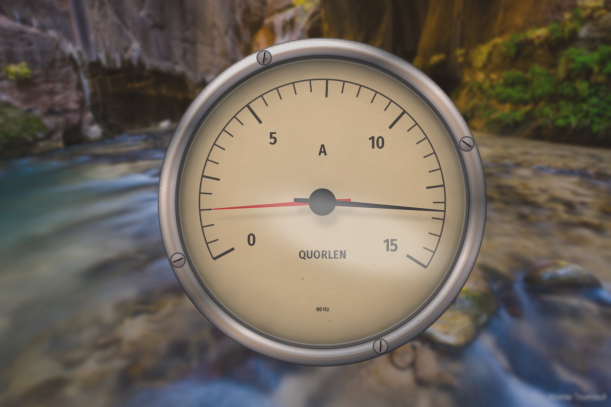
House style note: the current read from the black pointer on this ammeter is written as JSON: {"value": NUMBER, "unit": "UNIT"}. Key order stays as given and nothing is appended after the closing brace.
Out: {"value": 13.25, "unit": "A"}
